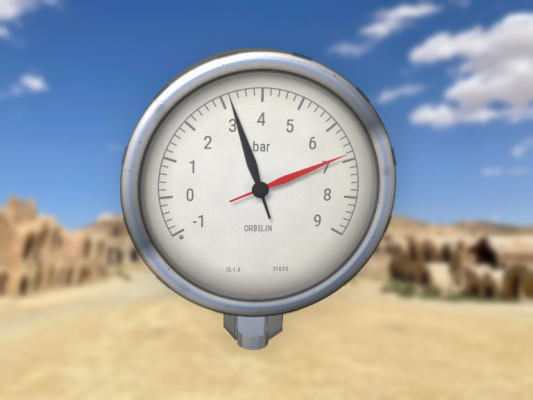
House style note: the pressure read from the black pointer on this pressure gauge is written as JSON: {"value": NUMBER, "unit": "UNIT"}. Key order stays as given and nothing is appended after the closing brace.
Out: {"value": 3.2, "unit": "bar"}
